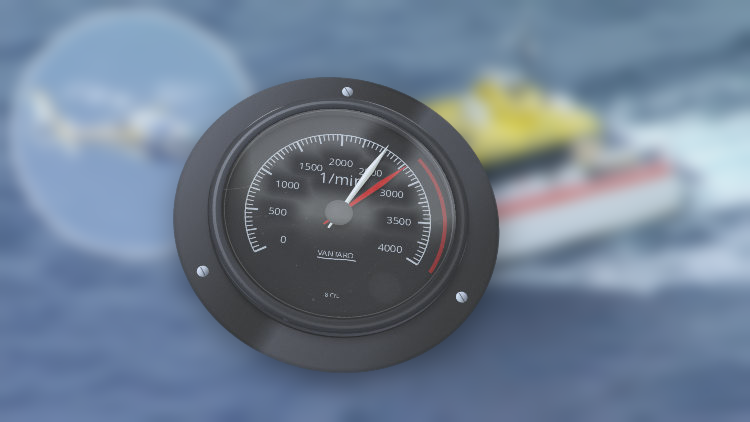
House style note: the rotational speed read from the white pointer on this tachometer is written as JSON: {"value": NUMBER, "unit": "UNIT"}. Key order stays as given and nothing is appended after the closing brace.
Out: {"value": 2500, "unit": "rpm"}
